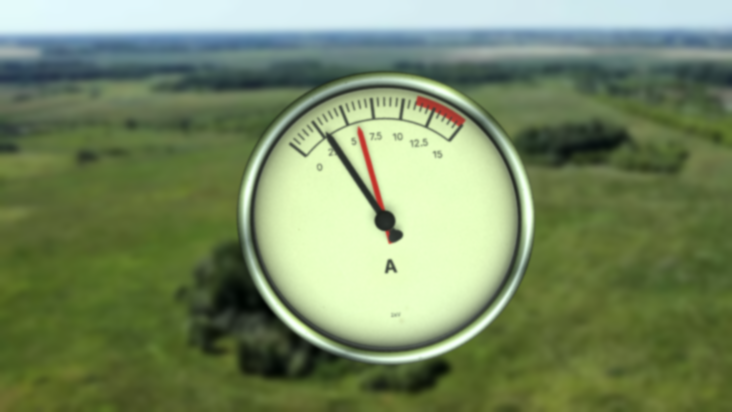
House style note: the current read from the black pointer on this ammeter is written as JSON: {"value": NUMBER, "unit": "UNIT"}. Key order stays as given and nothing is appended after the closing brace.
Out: {"value": 3, "unit": "A"}
